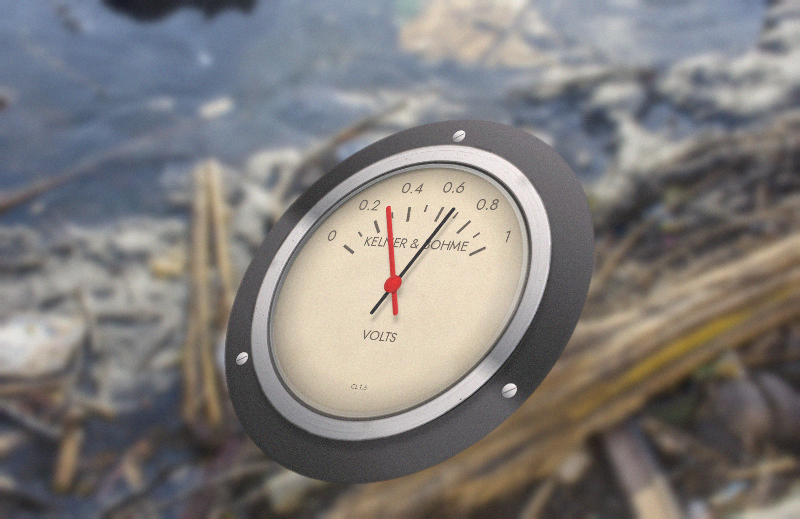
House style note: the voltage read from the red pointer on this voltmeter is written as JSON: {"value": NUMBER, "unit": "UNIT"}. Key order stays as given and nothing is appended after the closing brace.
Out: {"value": 0.3, "unit": "V"}
